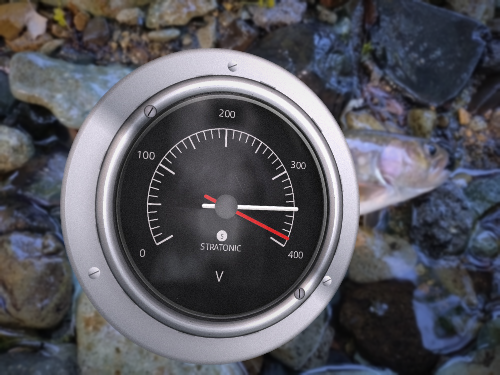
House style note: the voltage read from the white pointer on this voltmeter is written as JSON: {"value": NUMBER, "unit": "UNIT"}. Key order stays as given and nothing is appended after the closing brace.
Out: {"value": 350, "unit": "V"}
